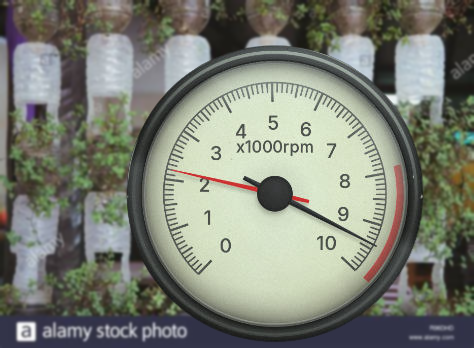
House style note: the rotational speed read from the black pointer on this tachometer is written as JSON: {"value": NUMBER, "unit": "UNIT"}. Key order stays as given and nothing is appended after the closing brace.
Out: {"value": 9400, "unit": "rpm"}
